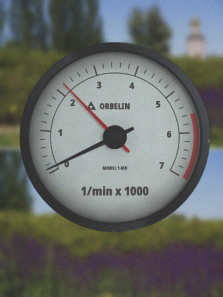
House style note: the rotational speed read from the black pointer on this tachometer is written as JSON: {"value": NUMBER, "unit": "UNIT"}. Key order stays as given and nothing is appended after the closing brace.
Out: {"value": 100, "unit": "rpm"}
